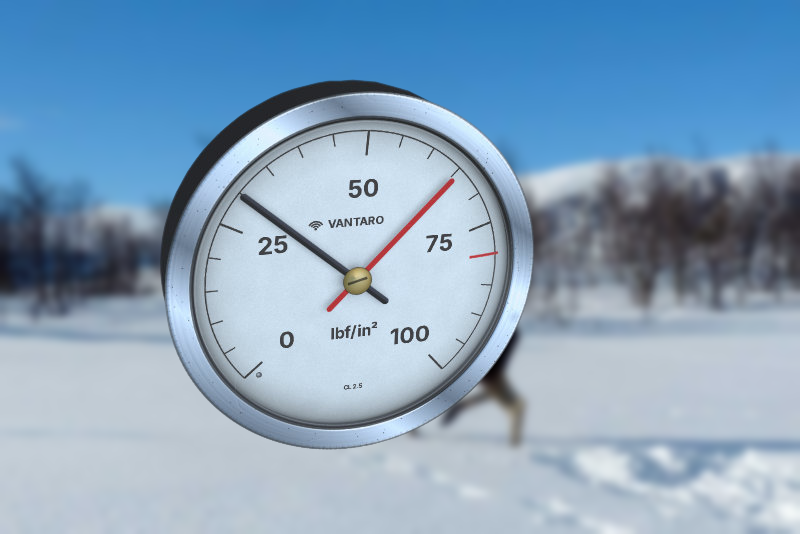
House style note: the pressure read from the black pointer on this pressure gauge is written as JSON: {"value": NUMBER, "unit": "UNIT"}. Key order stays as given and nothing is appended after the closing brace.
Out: {"value": 30, "unit": "psi"}
